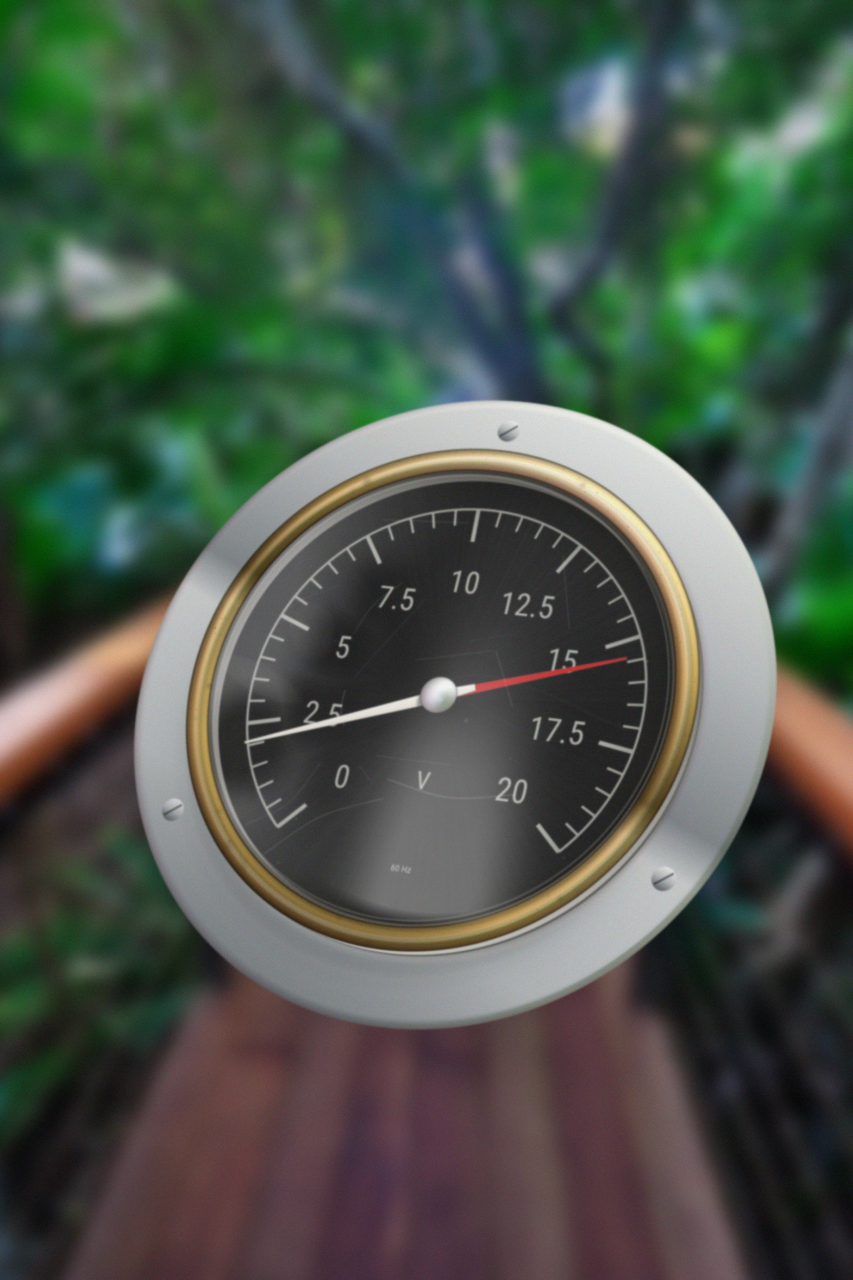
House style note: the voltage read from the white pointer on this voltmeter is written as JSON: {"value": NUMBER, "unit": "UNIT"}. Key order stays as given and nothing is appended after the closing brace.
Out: {"value": 2, "unit": "V"}
